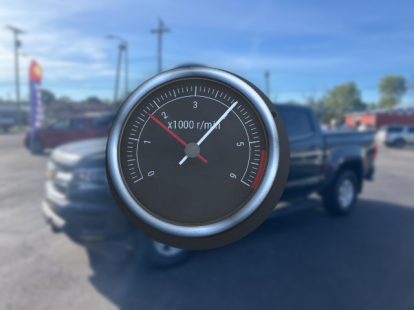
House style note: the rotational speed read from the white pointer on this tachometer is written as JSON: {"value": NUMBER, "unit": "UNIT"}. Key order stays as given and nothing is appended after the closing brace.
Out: {"value": 4000, "unit": "rpm"}
